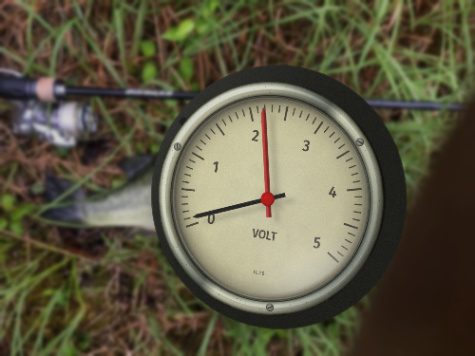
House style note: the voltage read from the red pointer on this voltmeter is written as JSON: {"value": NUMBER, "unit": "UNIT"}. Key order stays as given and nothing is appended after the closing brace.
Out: {"value": 2.2, "unit": "V"}
